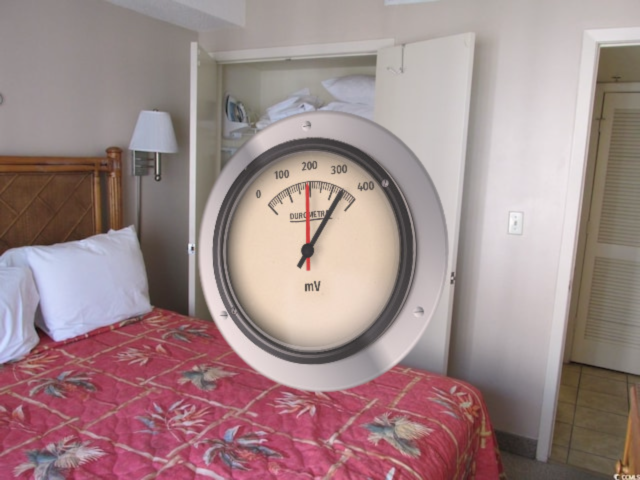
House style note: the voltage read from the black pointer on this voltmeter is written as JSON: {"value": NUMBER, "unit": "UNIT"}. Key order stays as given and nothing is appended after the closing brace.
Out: {"value": 350, "unit": "mV"}
